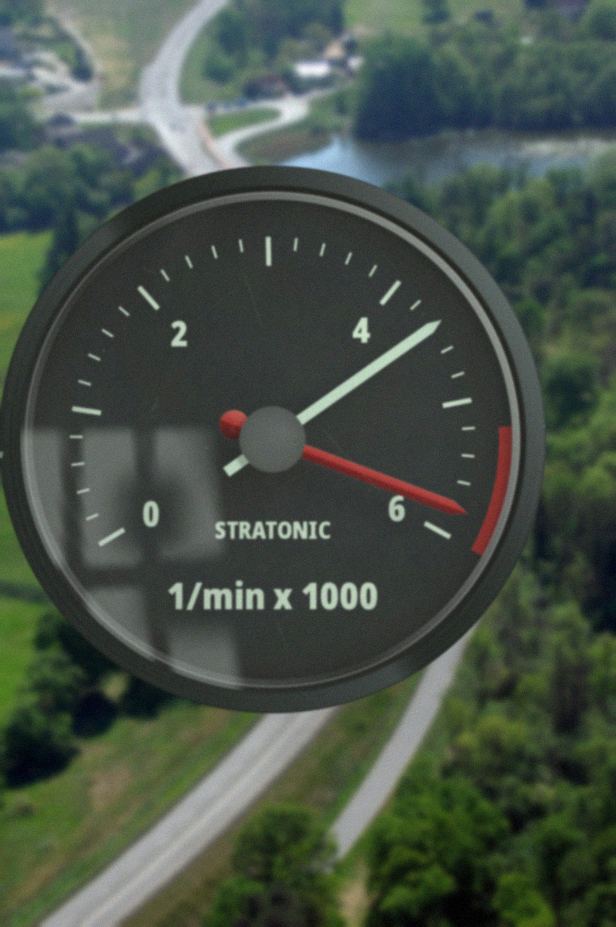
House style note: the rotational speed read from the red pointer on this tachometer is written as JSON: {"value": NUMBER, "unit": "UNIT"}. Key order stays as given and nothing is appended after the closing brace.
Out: {"value": 5800, "unit": "rpm"}
